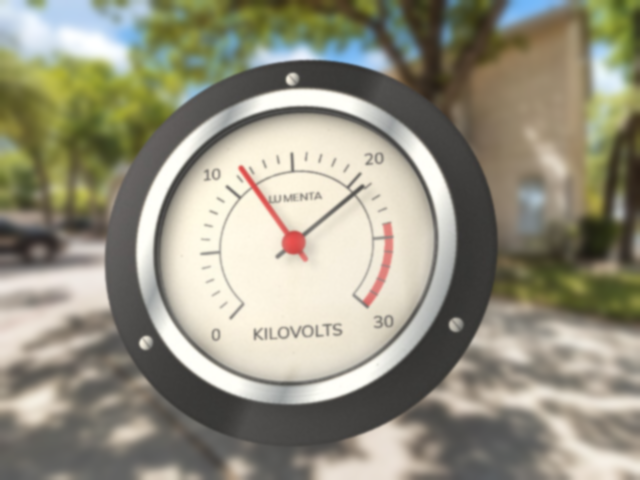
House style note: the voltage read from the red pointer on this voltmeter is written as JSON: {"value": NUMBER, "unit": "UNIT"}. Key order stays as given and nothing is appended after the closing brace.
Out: {"value": 11.5, "unit": "kV"}
